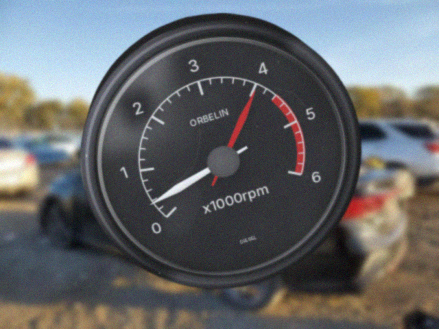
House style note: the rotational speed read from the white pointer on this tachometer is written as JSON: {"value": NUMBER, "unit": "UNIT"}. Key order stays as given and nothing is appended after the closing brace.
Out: {"value": 400, "unit": "rpm"}
